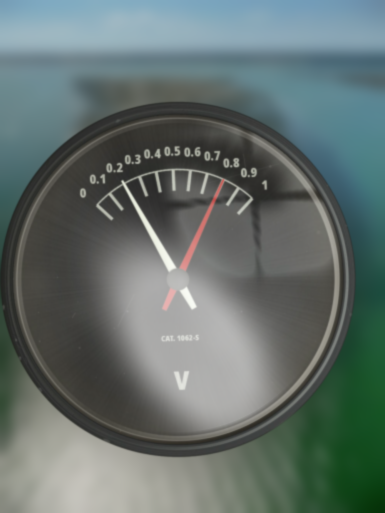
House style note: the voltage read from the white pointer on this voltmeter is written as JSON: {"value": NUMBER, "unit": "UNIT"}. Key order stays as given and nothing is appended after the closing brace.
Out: {"value": 0.2, "unit": "V"}
